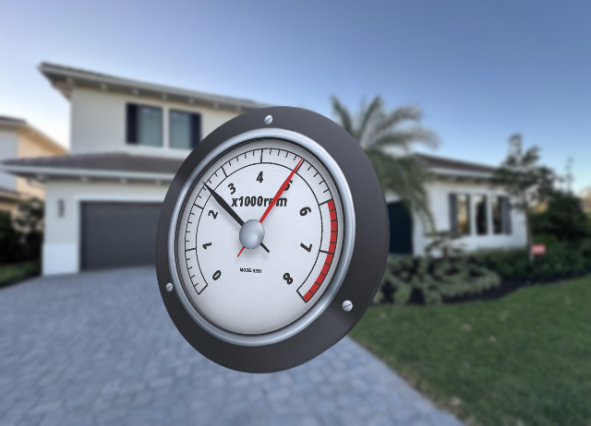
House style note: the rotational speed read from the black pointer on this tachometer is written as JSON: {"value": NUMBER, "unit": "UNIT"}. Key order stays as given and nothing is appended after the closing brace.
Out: {"value": 2500, "unit": "rpm"}
